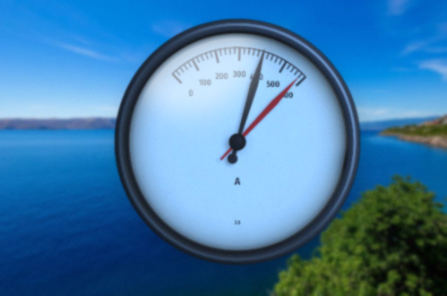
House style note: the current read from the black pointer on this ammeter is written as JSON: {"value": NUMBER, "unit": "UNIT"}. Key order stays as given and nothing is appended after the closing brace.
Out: {"value": 400, "unit": "A"}
